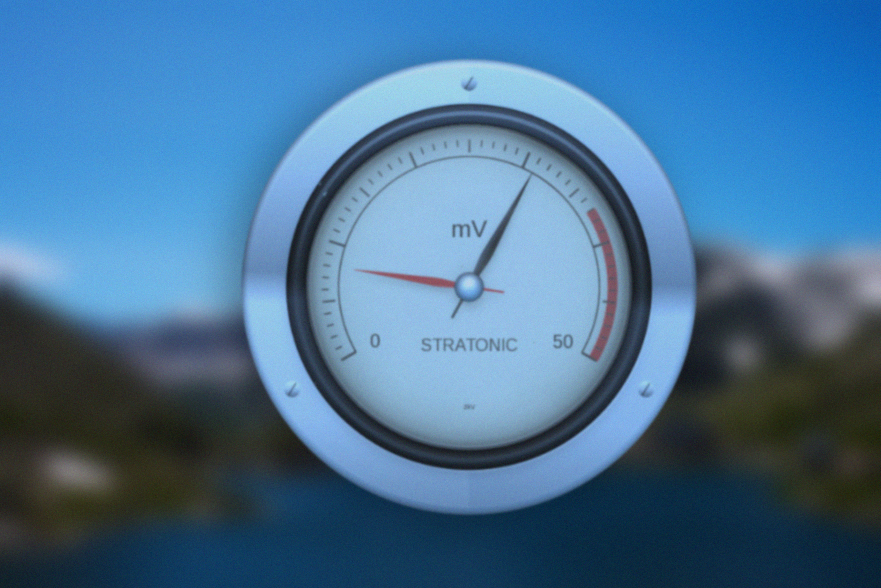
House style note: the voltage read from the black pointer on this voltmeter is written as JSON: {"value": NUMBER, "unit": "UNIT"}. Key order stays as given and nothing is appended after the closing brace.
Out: {"value": 31, "unit": "mV"}
